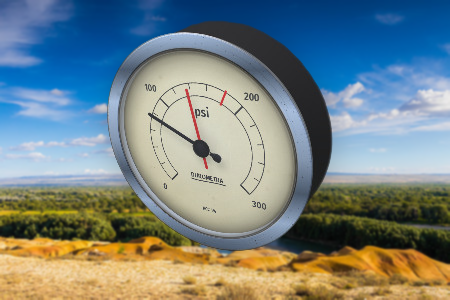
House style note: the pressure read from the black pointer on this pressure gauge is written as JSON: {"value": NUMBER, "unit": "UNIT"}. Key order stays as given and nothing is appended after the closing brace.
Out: {"value": 80, "unit": "psi"}
